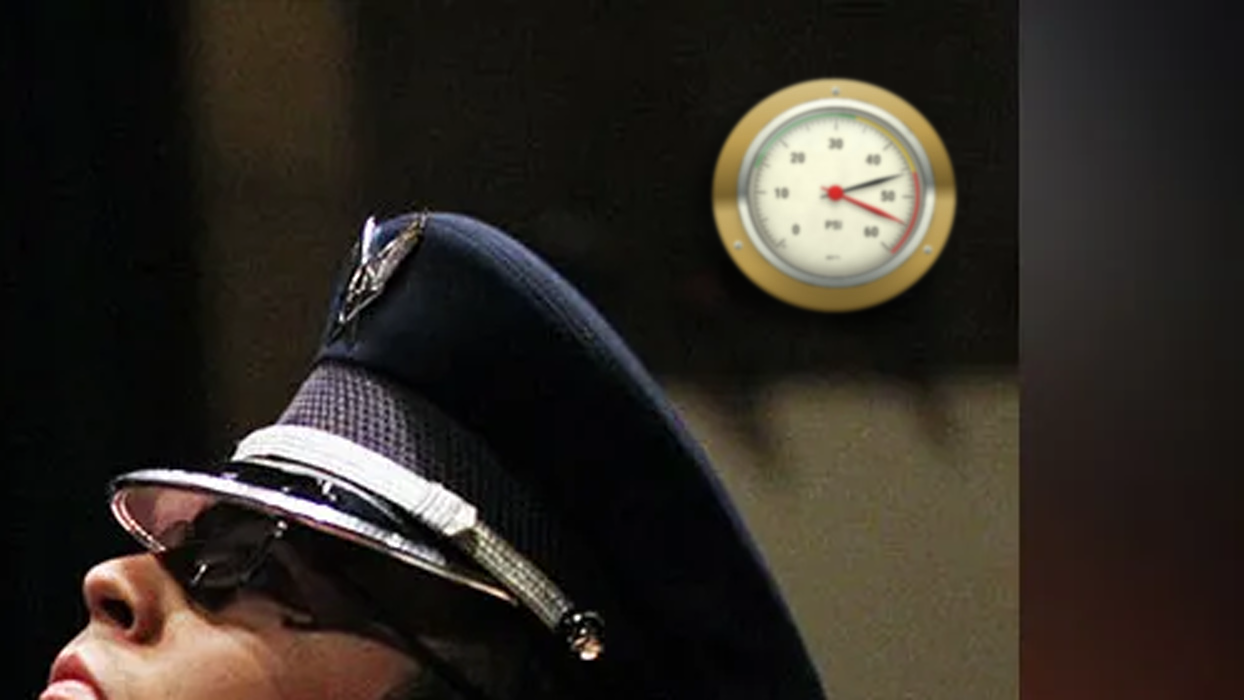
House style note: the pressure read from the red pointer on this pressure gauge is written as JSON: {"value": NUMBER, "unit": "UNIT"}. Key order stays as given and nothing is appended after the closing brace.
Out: {"value": 55, "unit": "psi"}
